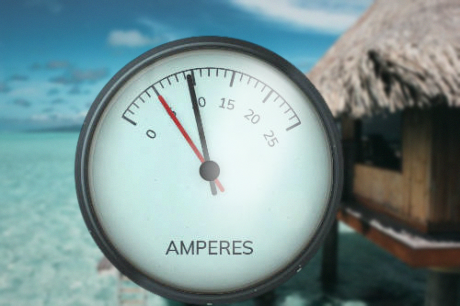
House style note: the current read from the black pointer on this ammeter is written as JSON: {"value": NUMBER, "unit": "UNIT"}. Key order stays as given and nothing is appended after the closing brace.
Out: {"value": 9.5, "unit": "A"}
